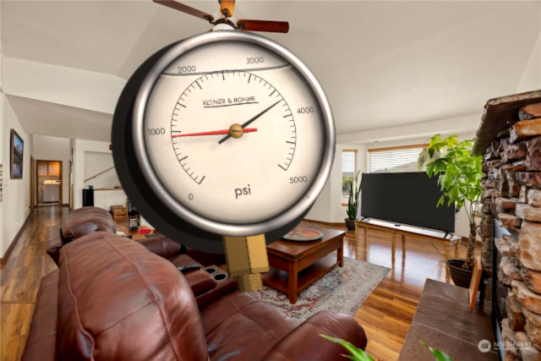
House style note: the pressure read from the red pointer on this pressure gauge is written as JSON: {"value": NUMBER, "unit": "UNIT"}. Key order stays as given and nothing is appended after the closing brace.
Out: {"value": 900, "unit": "psi"}
